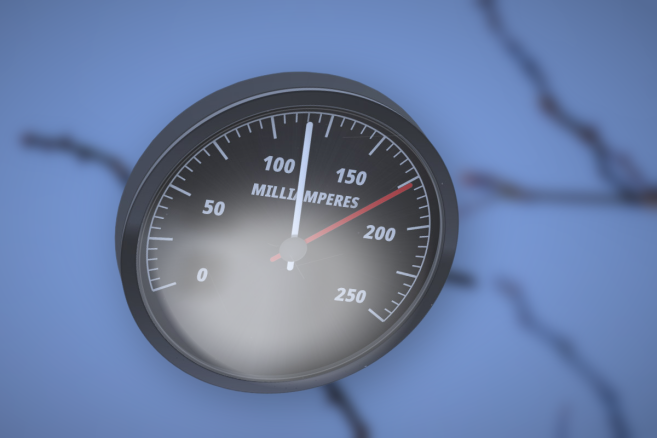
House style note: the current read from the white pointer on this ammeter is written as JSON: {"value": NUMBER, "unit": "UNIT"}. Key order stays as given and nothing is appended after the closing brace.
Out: {"value": 115, "unit": "mA"}
